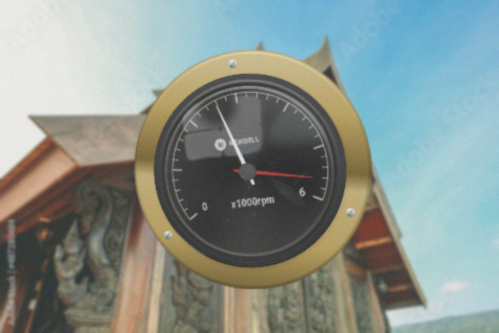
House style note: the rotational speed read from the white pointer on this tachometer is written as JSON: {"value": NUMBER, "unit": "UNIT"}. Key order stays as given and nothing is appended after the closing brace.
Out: {"value": 2600, "unit": "rpm"}
